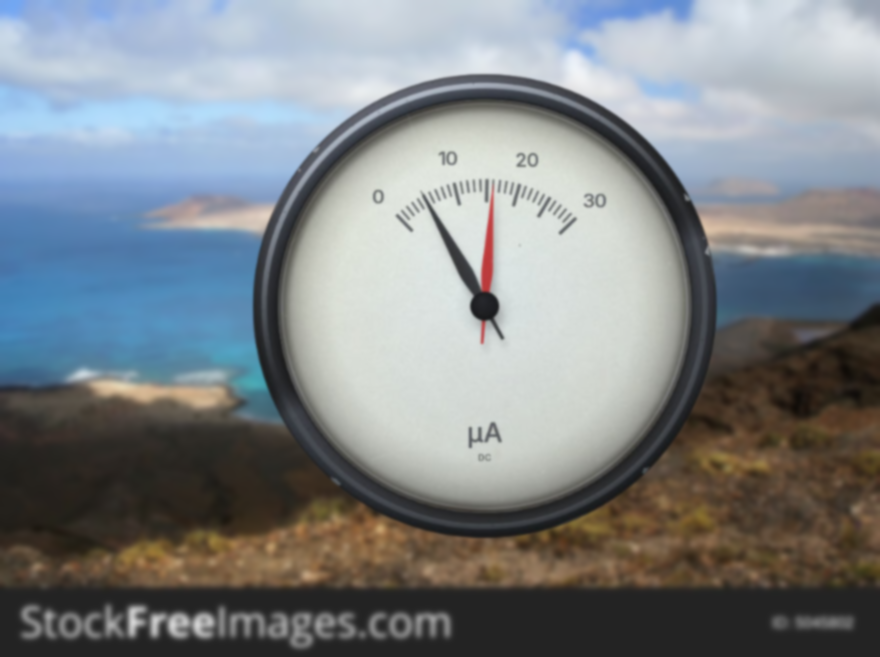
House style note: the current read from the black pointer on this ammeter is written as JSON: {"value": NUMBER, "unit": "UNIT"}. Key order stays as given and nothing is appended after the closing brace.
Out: {"value": 5, "unit": "µA"}
